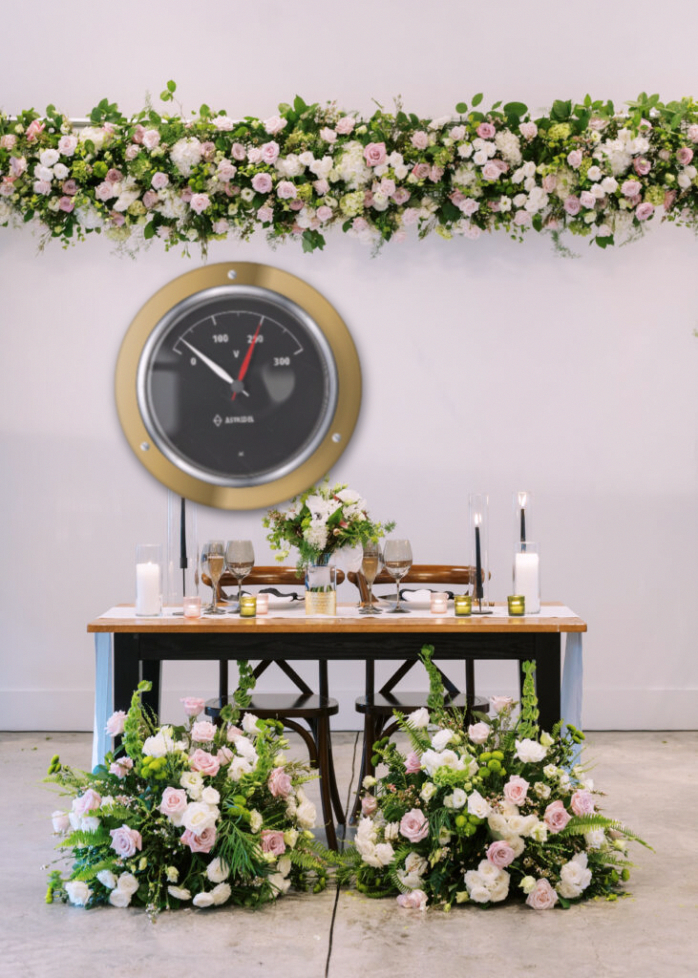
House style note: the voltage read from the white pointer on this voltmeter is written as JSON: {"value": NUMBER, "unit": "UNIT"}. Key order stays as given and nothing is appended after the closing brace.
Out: {"value": 25, "unit": "V"}
